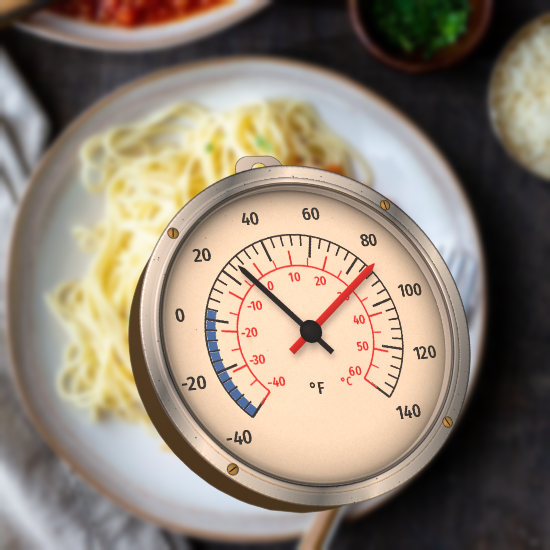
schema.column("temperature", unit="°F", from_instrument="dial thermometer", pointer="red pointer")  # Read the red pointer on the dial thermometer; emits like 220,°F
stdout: 86,°F
